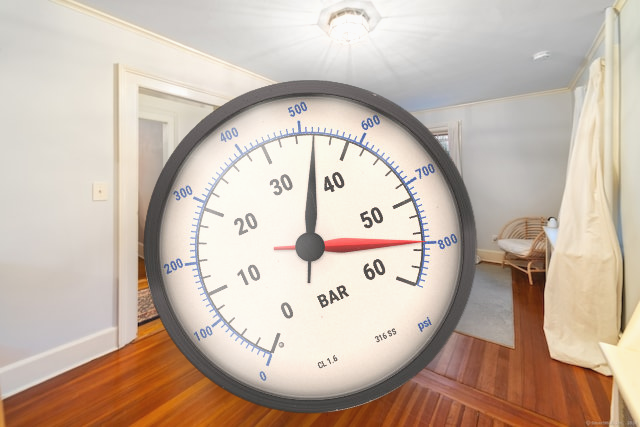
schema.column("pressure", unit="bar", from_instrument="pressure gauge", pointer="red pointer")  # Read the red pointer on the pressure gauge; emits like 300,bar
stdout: 55,bar
